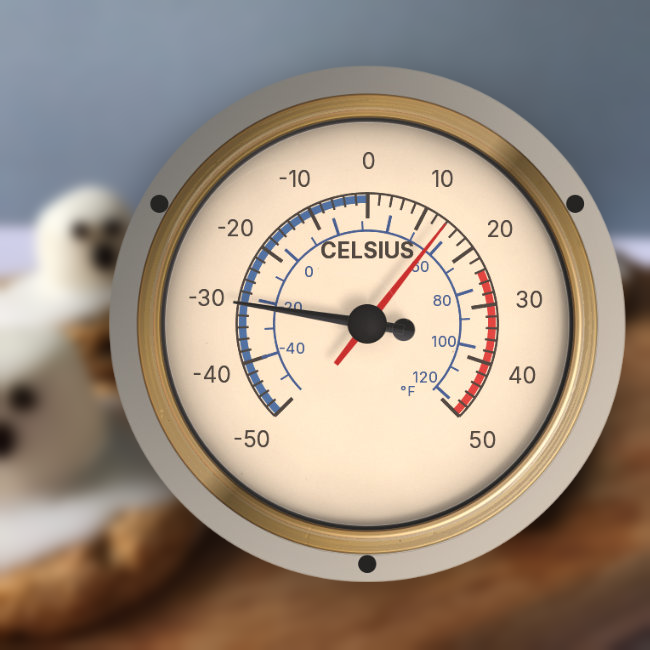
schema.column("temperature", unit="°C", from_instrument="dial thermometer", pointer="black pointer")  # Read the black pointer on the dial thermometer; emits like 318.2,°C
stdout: -30,°C
